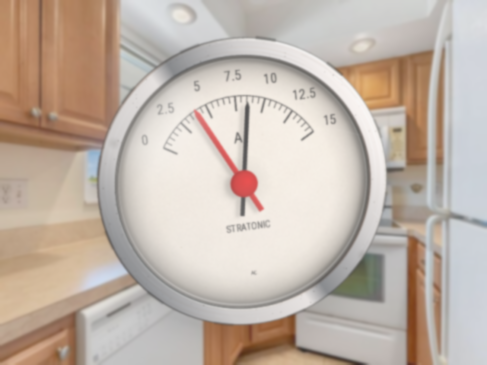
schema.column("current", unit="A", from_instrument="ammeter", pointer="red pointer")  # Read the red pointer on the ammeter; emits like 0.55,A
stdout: 4,A
